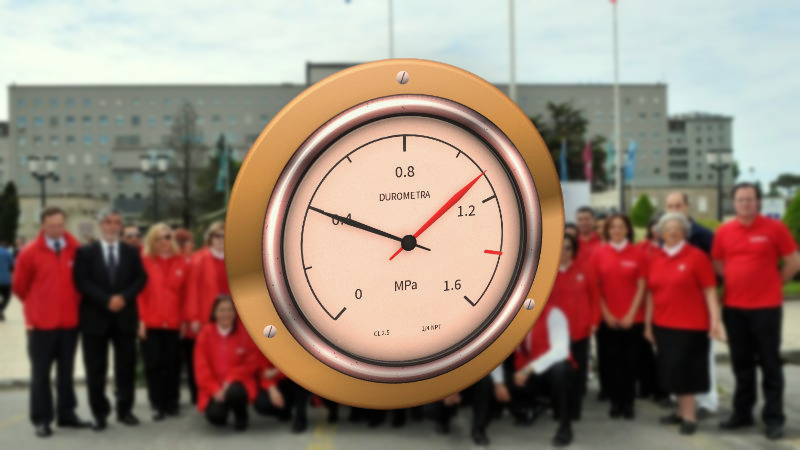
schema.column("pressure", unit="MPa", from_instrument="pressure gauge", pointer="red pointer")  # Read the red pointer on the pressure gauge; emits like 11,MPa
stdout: 1.1,MPa
